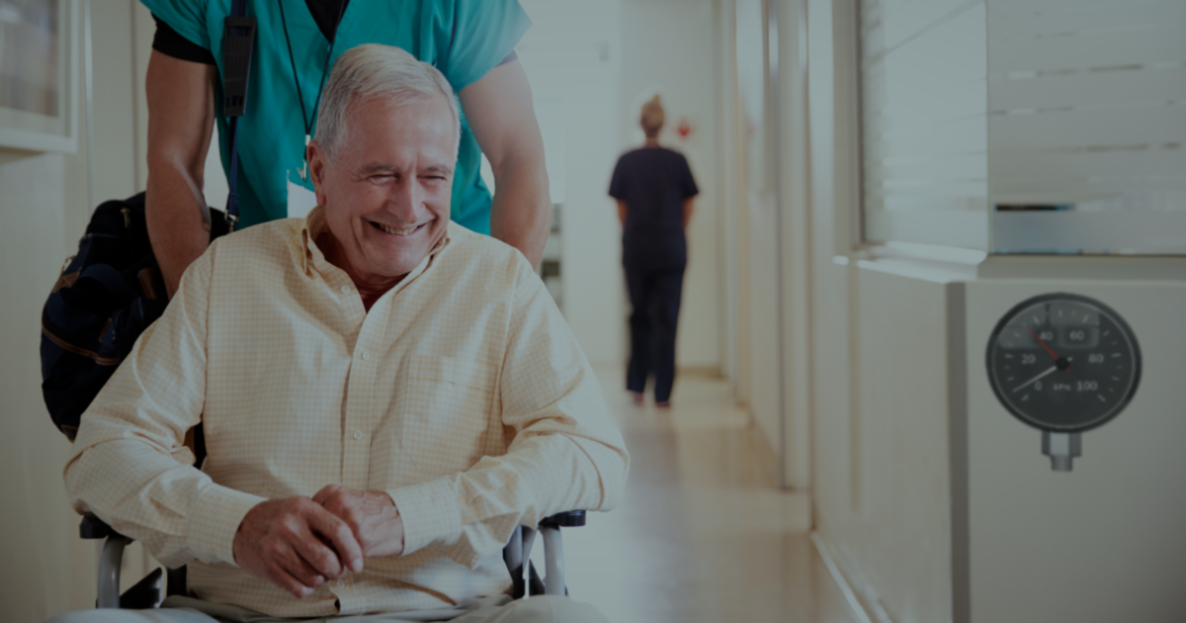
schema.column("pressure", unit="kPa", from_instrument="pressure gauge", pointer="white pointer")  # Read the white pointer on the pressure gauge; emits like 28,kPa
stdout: 5,kPa
